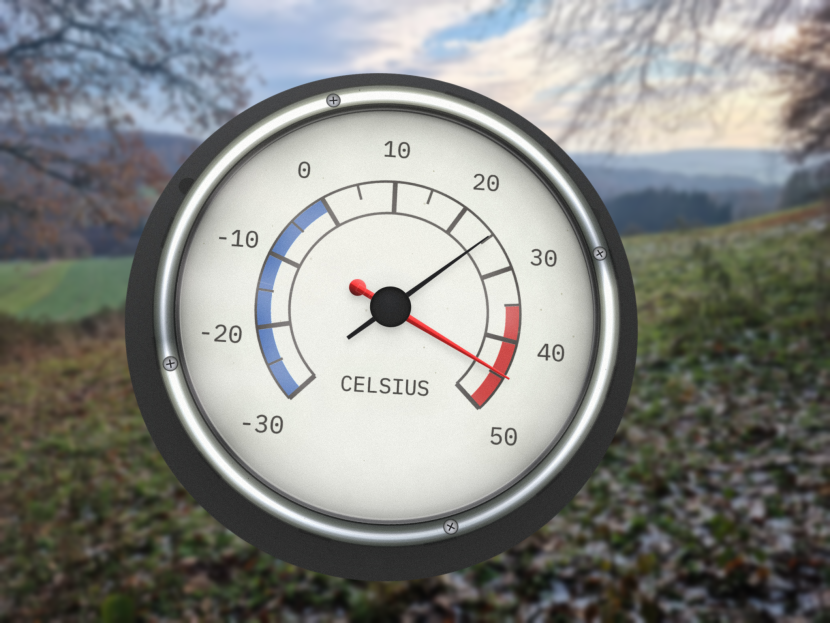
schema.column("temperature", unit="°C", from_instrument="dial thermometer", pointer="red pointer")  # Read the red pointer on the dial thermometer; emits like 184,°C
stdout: 45,°C
